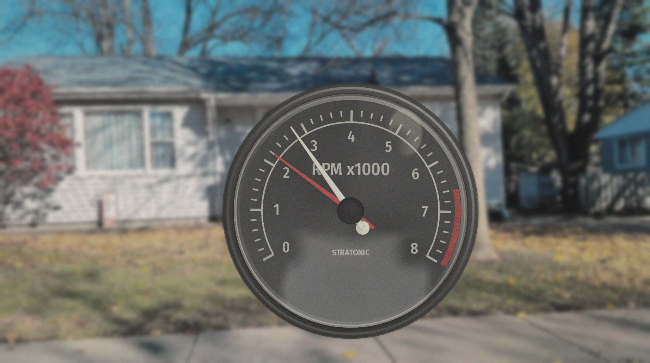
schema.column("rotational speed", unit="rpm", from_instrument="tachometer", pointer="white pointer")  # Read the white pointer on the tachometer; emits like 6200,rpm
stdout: 2800,rpm
